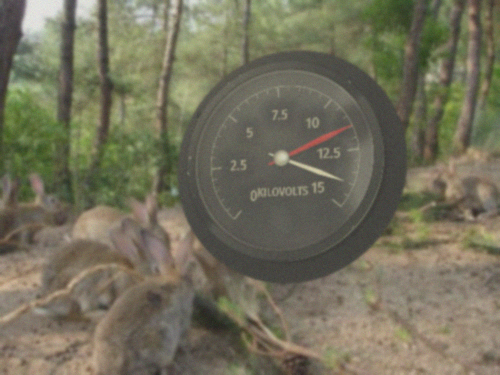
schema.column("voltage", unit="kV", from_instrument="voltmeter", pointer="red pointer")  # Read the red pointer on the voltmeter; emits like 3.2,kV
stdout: 11.5,kV
